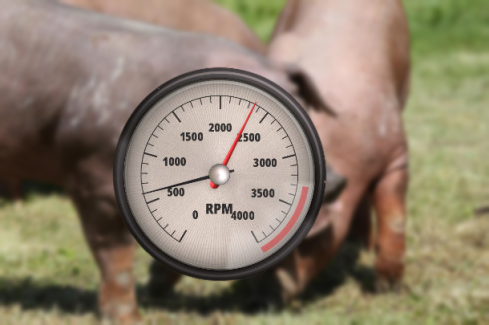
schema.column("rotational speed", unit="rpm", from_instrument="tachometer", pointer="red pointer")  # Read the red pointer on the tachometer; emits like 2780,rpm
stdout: 2350,rpm
